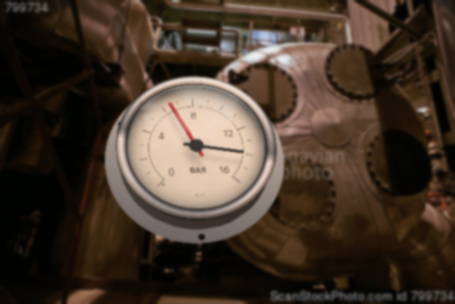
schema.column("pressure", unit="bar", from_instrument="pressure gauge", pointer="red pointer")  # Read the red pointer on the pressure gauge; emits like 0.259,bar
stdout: 6.5,bar
